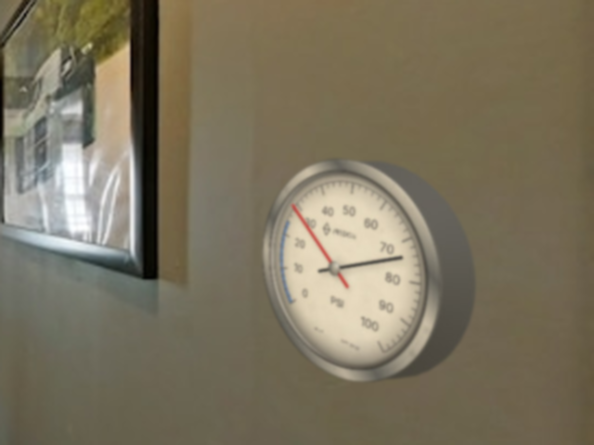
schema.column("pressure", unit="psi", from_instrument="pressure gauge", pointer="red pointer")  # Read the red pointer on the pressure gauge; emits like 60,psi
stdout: 30,psi
